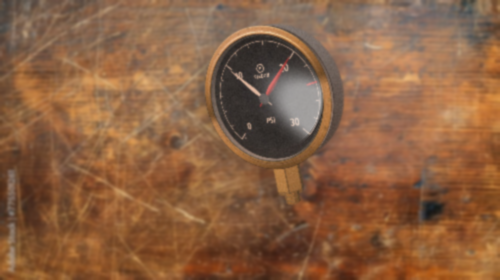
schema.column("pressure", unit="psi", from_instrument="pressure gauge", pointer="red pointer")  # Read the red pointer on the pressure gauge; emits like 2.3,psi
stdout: 20,psi
